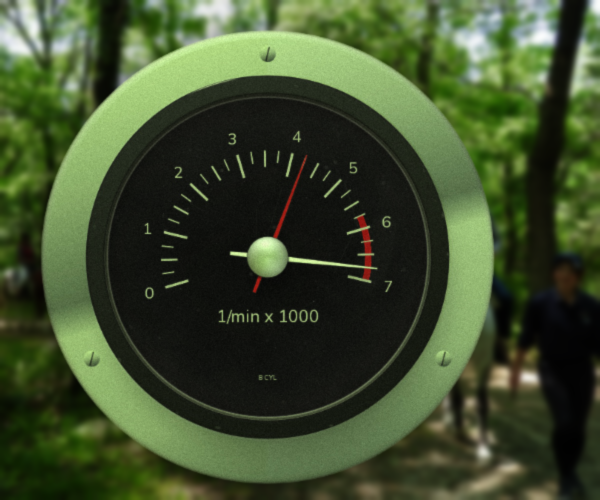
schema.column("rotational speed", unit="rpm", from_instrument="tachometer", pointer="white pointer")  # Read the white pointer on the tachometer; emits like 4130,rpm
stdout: 6750,rpm
